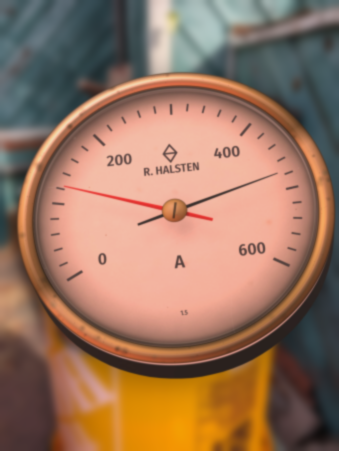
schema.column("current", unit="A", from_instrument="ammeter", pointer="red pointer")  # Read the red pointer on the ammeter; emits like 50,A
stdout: 120,A
